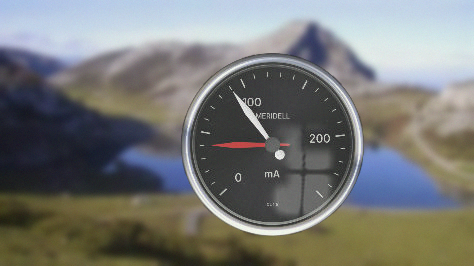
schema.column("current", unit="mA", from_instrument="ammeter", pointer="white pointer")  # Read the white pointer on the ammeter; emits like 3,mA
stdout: 90,mA
